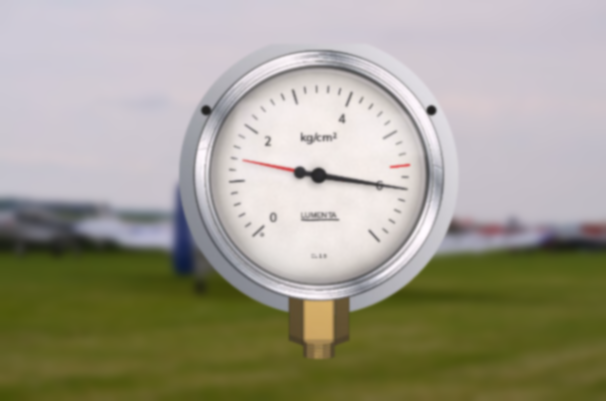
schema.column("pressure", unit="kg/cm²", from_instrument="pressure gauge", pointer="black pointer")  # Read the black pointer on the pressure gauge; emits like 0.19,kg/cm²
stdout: 6,kg/cm²
